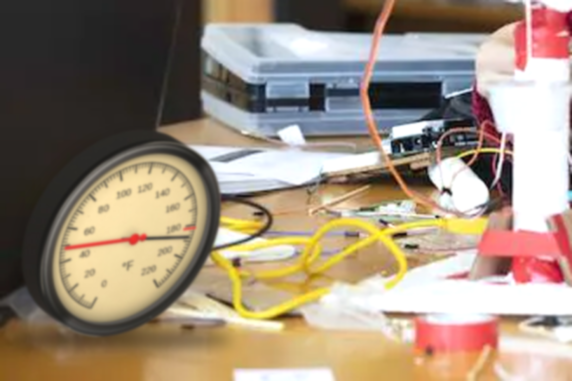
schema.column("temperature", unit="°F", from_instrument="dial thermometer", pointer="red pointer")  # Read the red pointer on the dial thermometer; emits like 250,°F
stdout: 50,°F
